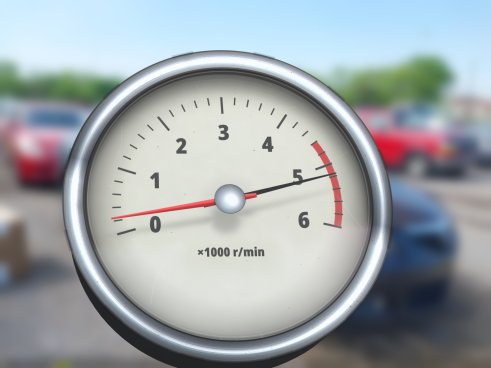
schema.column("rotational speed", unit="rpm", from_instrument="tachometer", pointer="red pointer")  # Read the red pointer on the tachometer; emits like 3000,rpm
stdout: 200,rpm
